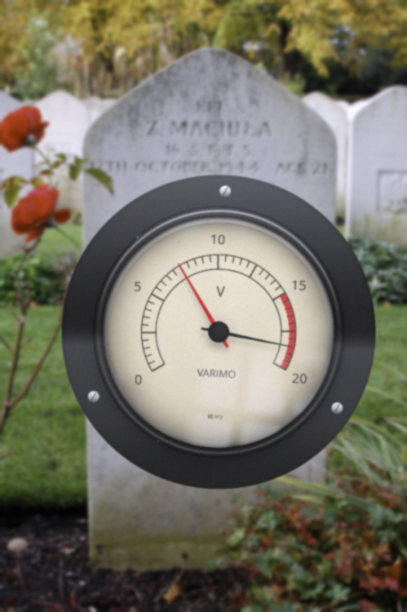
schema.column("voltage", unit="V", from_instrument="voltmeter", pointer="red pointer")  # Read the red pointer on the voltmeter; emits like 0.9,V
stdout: 7.5,V
